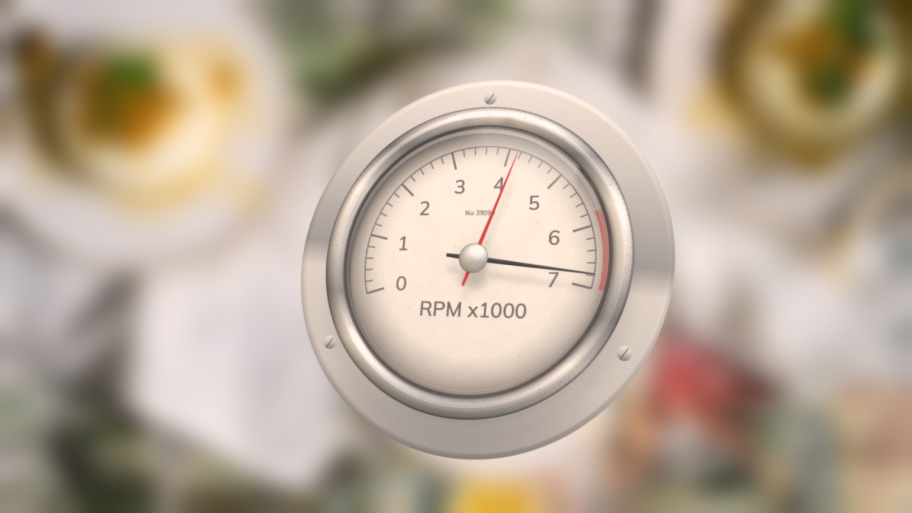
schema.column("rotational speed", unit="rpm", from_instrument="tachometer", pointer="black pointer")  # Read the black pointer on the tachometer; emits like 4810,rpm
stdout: 6800,rpm
